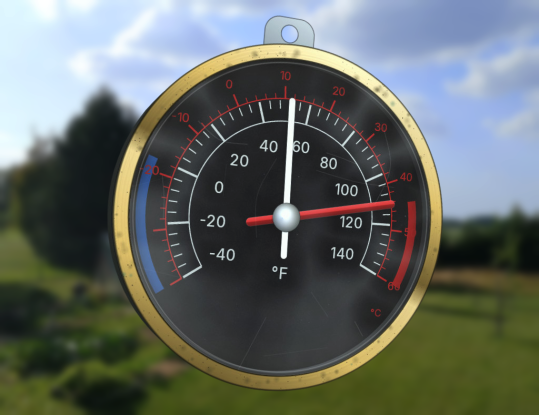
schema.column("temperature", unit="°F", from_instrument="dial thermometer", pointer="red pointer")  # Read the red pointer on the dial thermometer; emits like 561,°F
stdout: 112,°F
